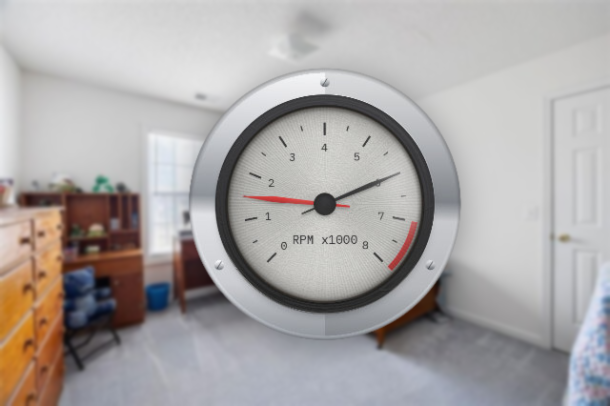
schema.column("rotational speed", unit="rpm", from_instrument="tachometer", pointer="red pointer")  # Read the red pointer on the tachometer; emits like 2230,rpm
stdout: 1500,rpm
